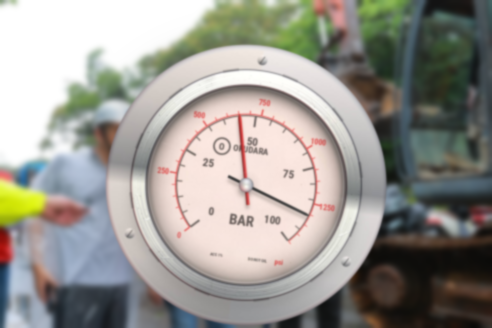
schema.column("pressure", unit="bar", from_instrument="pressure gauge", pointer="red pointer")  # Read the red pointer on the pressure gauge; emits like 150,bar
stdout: 45,bar
